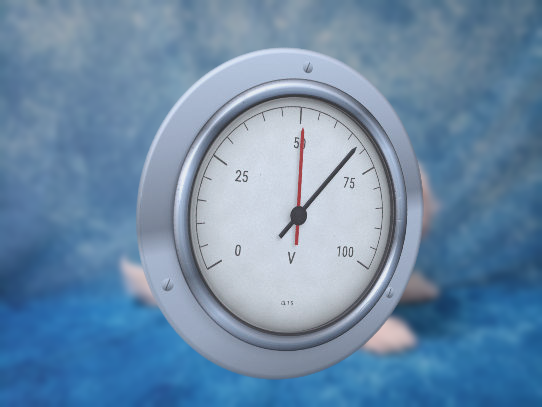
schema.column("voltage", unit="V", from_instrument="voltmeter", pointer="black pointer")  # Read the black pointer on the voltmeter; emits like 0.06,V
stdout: 67.5,V
